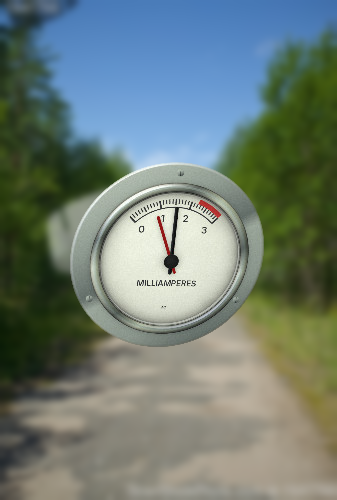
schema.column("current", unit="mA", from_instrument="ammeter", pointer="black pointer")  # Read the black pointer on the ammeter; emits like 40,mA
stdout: 1.5,mA
